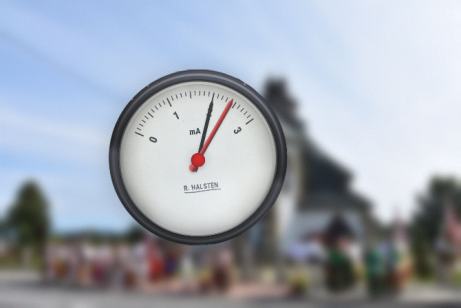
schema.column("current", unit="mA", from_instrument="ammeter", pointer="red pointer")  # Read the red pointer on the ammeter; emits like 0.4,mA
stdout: 2.4,mA
